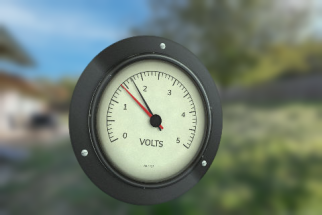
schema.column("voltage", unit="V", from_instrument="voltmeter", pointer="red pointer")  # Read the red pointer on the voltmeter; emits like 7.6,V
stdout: 1.4,V
